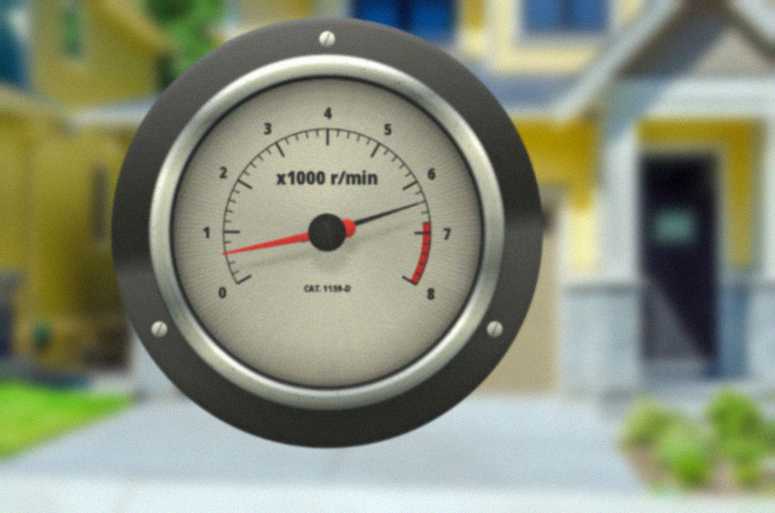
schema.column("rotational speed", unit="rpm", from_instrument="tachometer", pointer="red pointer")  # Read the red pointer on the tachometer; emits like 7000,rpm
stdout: 600,rpm
